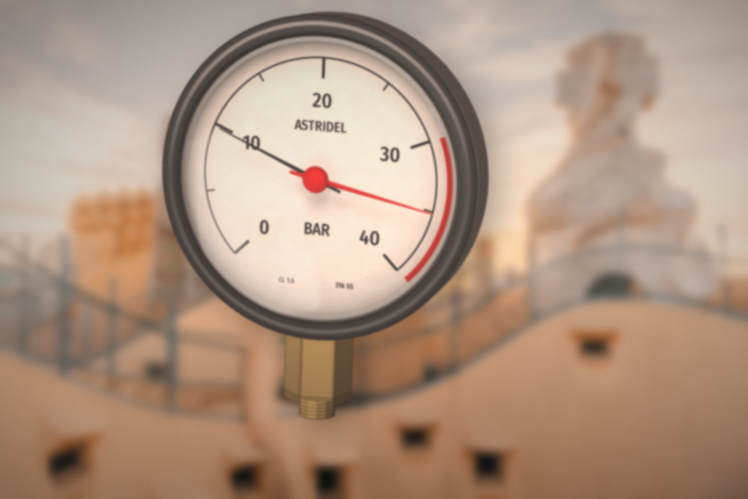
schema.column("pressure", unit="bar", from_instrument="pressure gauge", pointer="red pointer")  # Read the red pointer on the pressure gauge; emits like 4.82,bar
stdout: 35,bar
